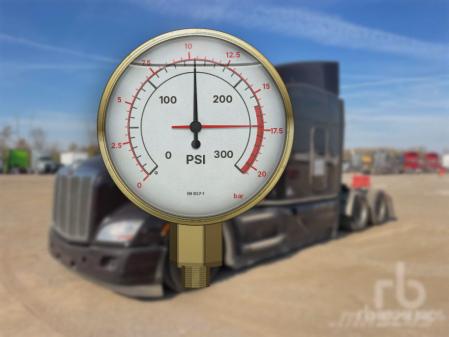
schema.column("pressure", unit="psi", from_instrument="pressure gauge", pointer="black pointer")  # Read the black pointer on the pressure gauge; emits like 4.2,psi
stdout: 150,psi
